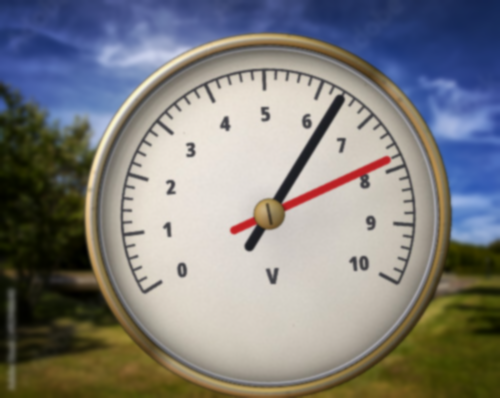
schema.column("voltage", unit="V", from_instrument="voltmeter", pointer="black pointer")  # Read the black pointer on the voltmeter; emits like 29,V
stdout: 6.4,V
